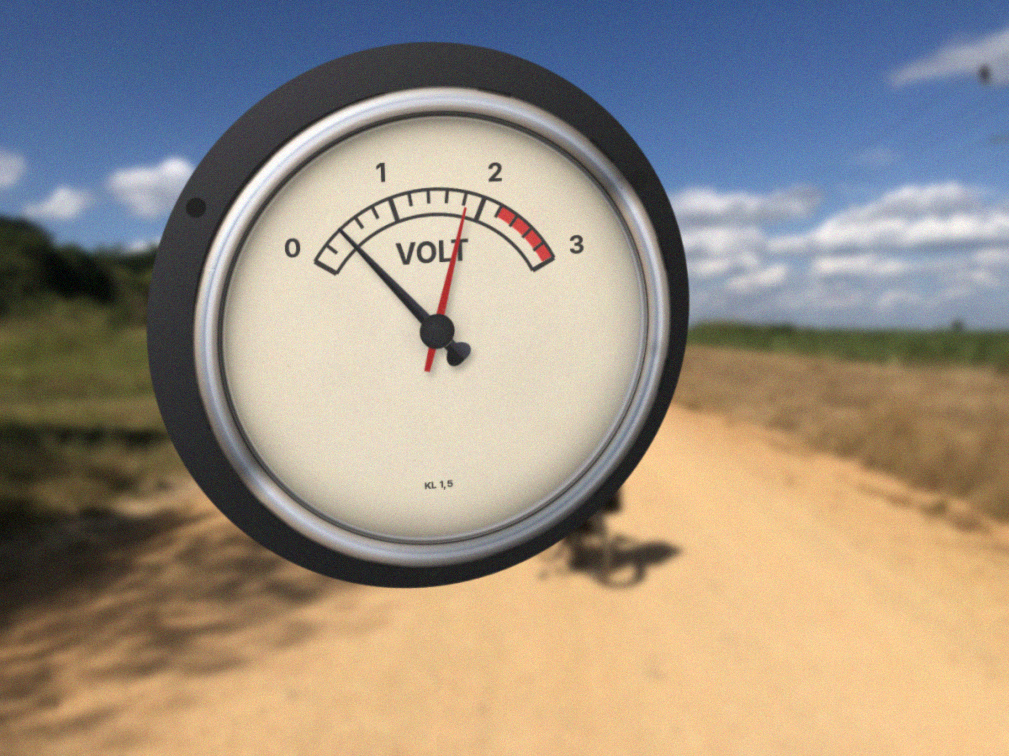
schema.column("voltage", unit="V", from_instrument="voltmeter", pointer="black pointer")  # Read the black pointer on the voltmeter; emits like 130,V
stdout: 0.4,V
